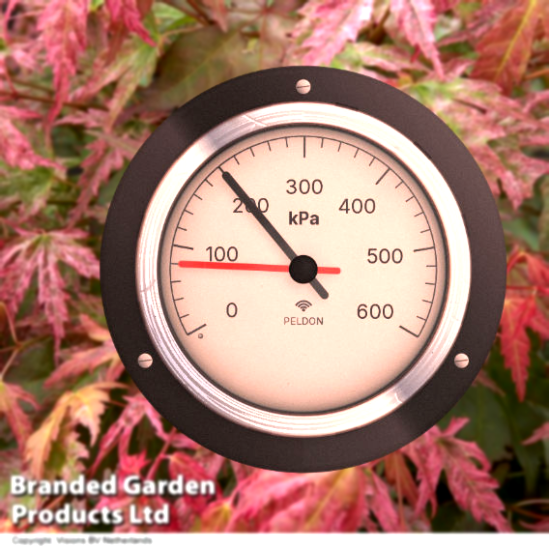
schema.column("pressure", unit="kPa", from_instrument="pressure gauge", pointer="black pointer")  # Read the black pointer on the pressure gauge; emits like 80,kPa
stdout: 200,kPa
